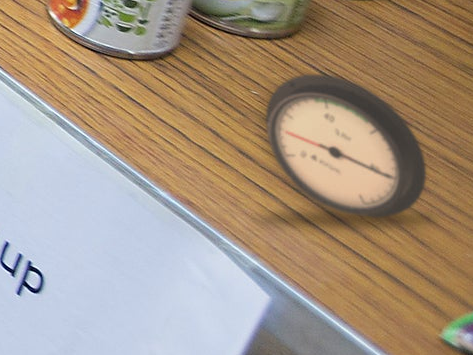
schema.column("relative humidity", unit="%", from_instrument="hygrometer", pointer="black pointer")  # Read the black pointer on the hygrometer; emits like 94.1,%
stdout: 80,%
